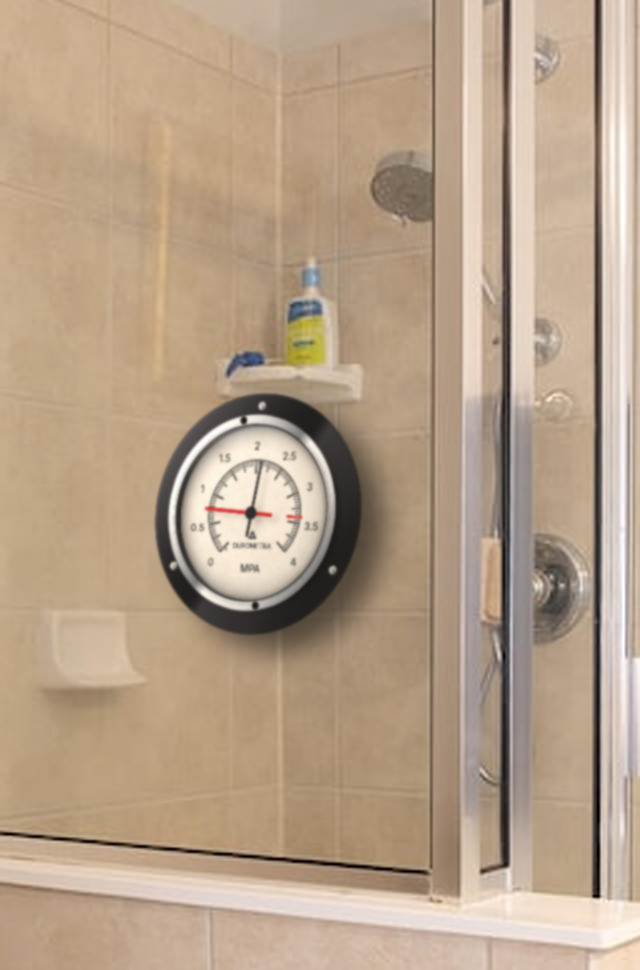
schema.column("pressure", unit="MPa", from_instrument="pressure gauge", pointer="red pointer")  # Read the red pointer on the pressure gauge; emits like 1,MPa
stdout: 0.75,MPa
